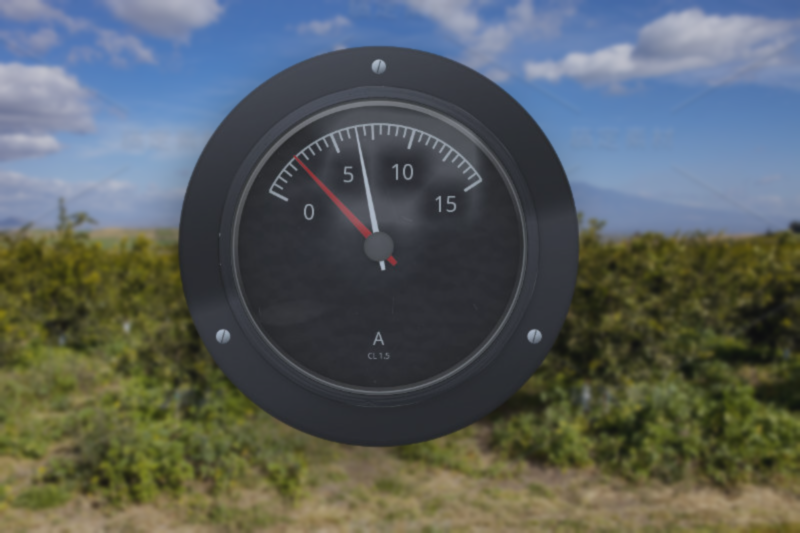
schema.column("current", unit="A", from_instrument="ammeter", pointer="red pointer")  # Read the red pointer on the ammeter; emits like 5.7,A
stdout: 2.5,A
